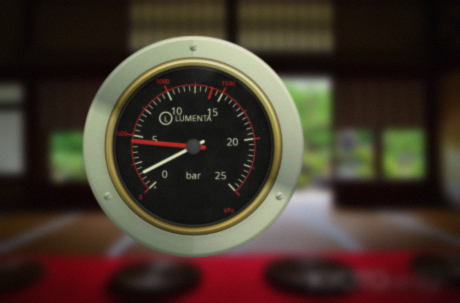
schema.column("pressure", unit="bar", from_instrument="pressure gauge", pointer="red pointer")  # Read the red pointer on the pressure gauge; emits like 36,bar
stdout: 4.5,bar
